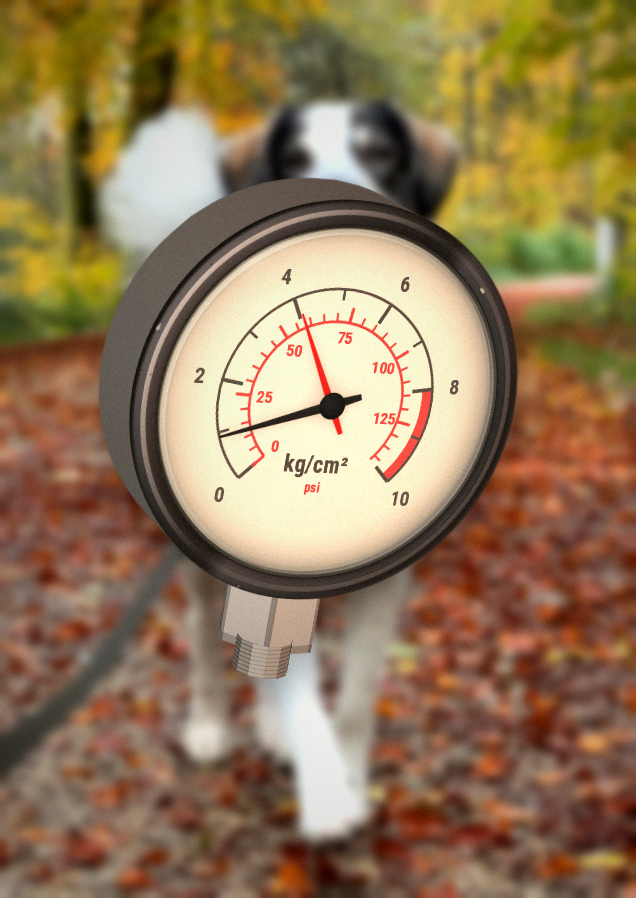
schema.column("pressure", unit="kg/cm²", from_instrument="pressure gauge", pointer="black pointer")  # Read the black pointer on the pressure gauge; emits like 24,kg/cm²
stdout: 1,kg/cm²
